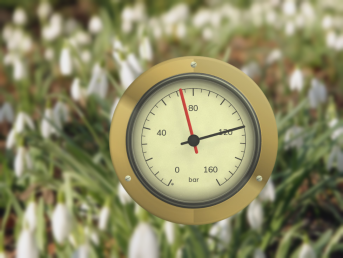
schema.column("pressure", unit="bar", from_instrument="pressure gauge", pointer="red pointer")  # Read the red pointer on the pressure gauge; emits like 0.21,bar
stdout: 72.5,bar
